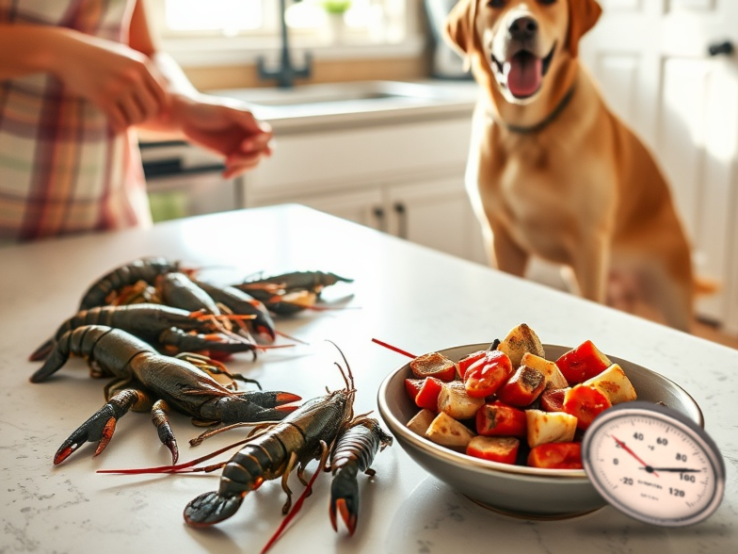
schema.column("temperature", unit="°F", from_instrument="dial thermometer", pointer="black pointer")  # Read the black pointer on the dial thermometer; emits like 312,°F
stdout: 90,°F
